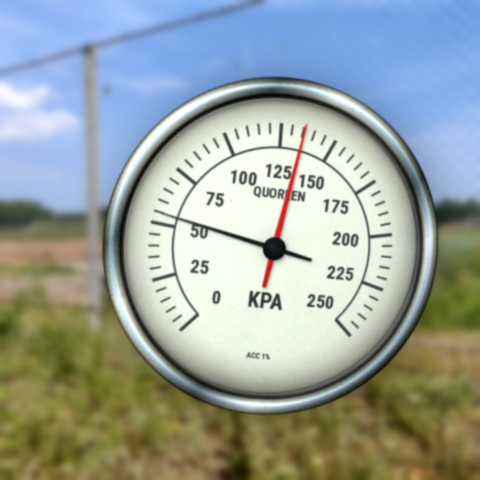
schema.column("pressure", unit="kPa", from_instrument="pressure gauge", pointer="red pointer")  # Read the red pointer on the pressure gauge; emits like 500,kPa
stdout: 135,kPa
